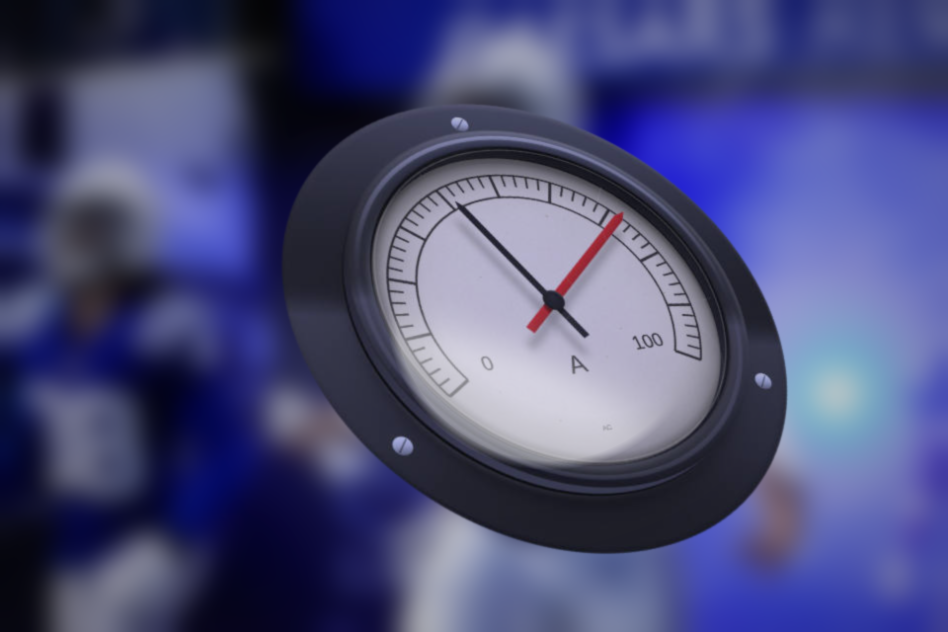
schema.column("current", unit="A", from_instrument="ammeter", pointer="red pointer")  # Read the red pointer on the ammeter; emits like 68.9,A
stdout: 72,A
